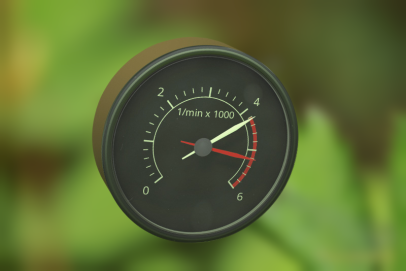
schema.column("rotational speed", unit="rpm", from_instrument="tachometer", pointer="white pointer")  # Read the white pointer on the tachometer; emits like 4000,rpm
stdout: 4200,rpm
